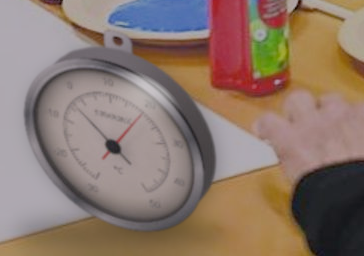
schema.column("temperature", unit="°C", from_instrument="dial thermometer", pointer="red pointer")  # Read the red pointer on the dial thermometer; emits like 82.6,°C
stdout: 20,°C
